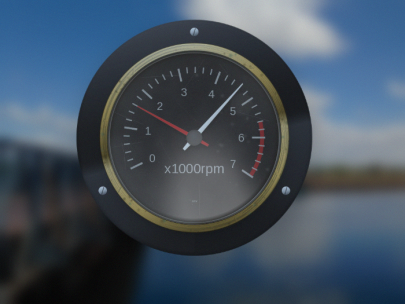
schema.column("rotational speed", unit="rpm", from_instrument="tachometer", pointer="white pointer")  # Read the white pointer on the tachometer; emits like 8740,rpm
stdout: 4600,rpm
